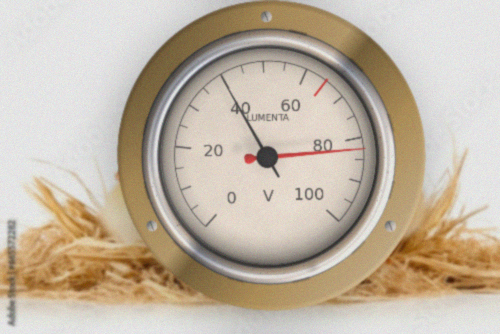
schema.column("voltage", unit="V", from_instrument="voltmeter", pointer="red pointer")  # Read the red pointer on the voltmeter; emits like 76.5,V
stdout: 82.5,V
